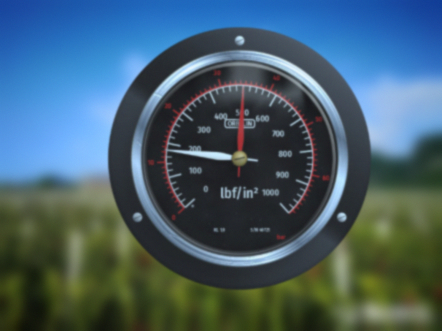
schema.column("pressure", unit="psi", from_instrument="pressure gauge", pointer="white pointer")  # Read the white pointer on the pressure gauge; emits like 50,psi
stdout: 180,psi
